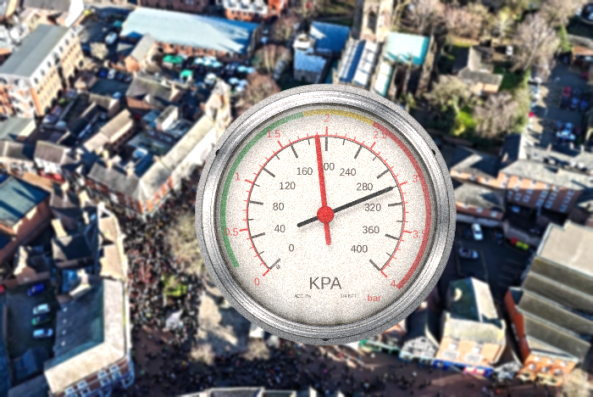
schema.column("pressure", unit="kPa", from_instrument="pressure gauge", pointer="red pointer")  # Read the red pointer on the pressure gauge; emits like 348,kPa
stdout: 190,kPa
